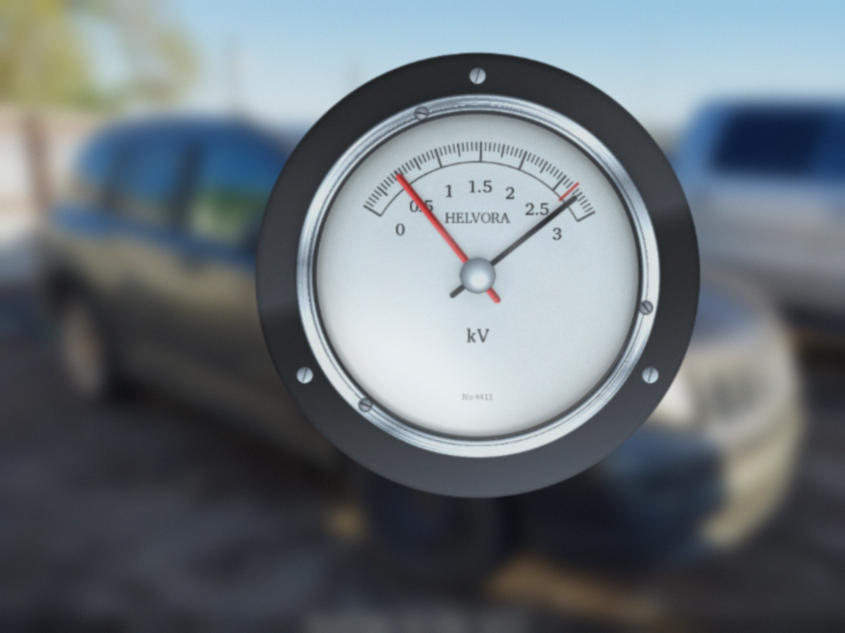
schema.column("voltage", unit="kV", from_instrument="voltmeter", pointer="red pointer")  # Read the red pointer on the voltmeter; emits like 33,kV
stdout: 0.5,kV
